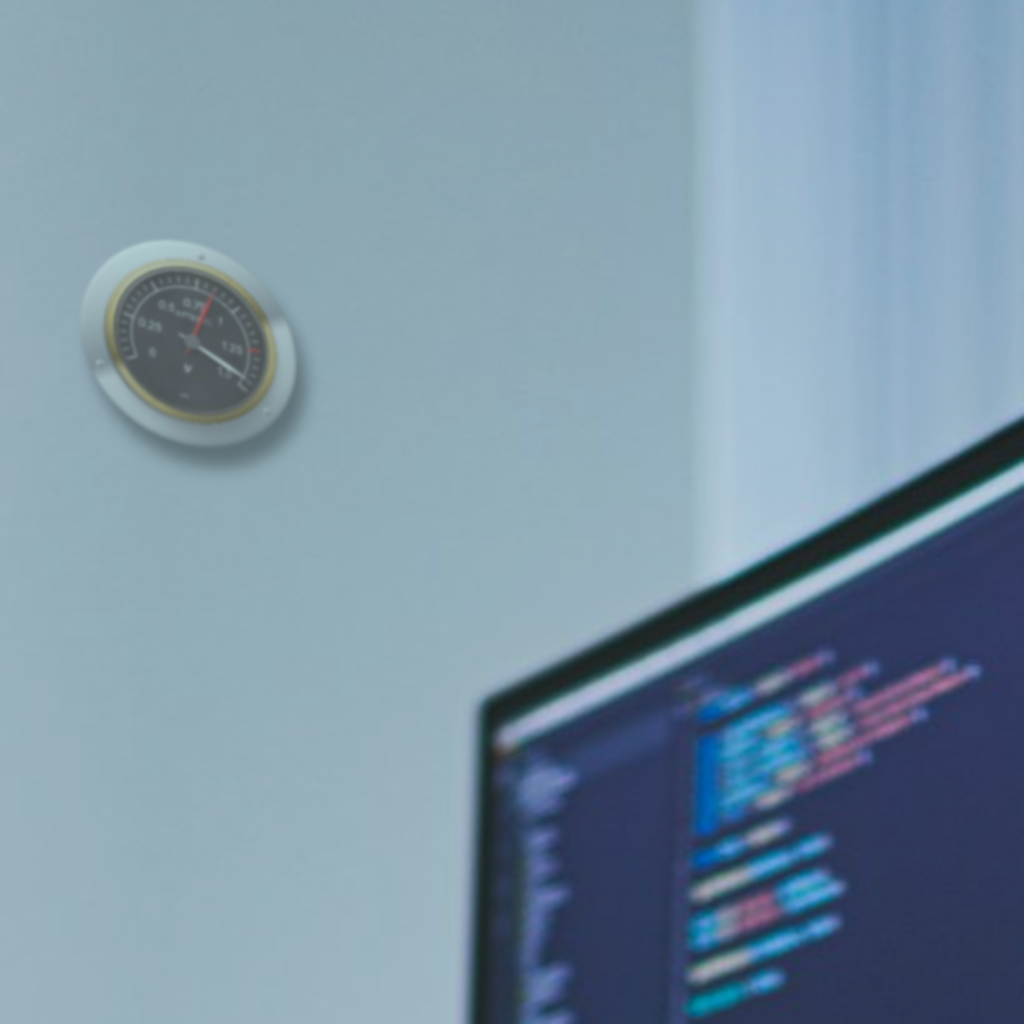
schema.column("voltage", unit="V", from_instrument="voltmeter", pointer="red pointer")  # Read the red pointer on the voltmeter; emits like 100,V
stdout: 0.85,V
